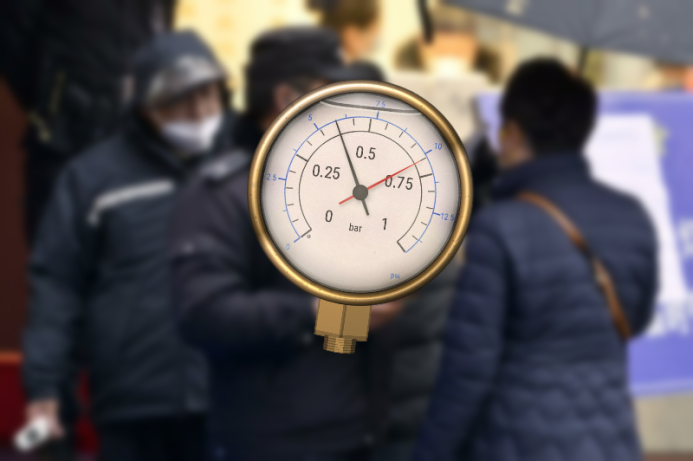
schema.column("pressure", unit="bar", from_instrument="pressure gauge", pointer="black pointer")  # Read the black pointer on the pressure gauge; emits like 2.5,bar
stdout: 0.4,bar
